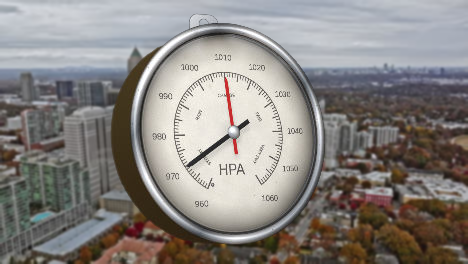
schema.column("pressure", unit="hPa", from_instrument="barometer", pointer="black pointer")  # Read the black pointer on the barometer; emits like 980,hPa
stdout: 970,hPa
